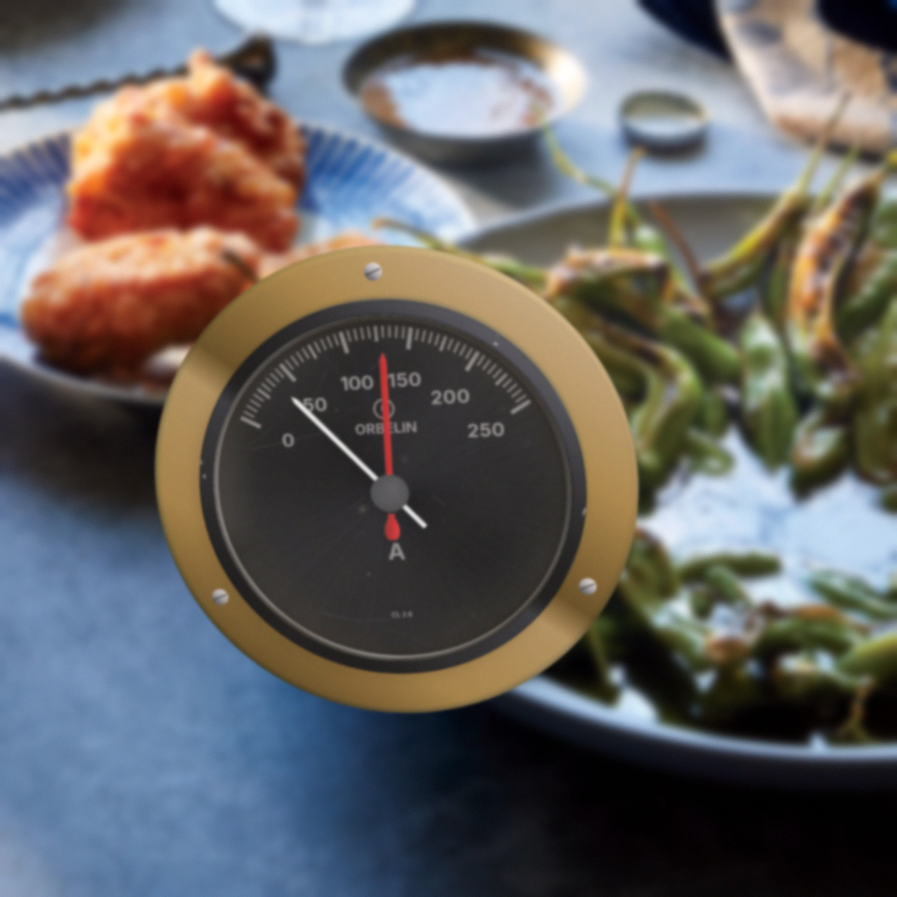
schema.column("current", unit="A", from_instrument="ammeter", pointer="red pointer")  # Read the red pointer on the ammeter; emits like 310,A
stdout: 130,A
